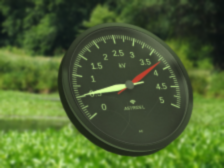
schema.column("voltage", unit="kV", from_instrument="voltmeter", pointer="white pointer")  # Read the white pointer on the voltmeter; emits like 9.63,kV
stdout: 0.5,kV
